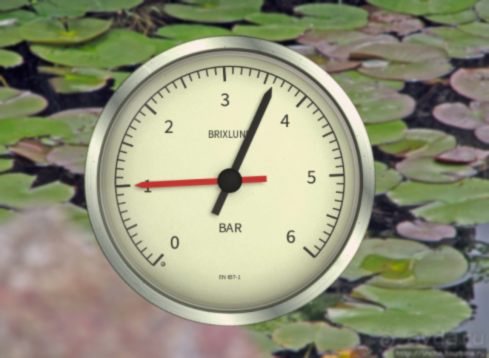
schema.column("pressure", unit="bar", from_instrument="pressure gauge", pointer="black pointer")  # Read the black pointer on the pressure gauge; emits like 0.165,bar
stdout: 3.6,bar
